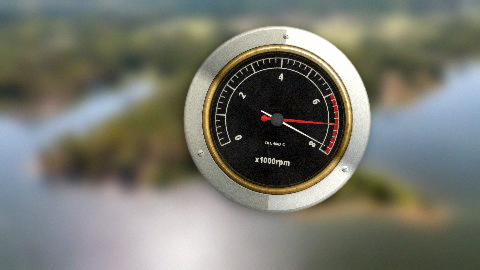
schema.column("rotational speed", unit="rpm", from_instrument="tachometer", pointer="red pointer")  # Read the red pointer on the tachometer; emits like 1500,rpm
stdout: 7000,rpm
